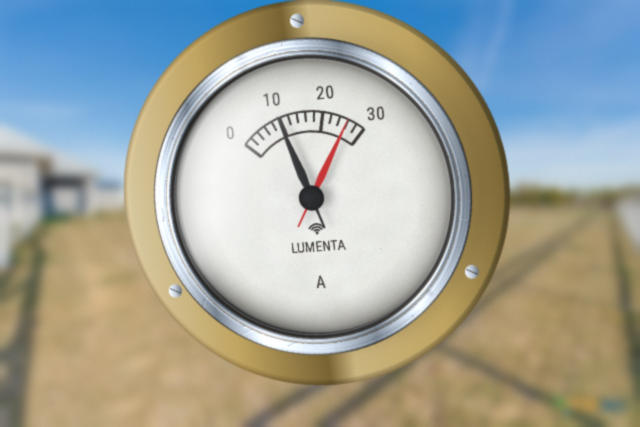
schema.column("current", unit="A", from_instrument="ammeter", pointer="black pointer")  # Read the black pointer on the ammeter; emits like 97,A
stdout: 10,A
